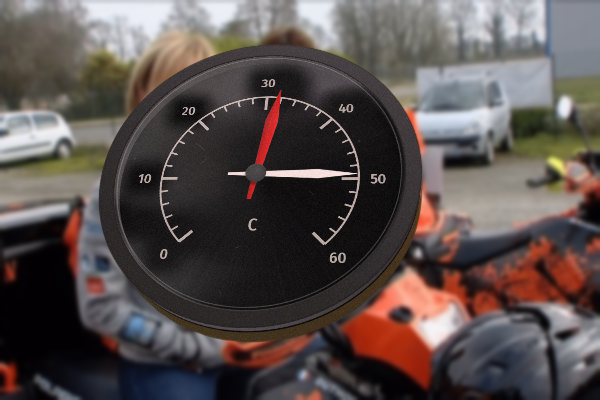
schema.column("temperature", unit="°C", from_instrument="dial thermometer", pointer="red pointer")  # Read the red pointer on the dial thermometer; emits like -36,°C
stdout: 32,°C
